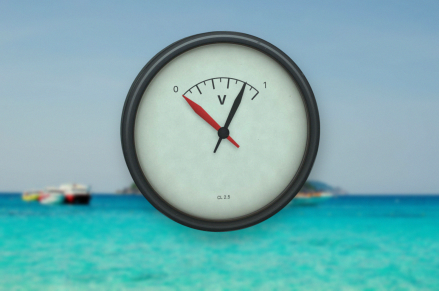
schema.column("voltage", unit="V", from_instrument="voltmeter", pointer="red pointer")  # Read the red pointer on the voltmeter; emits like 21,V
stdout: 0,V
